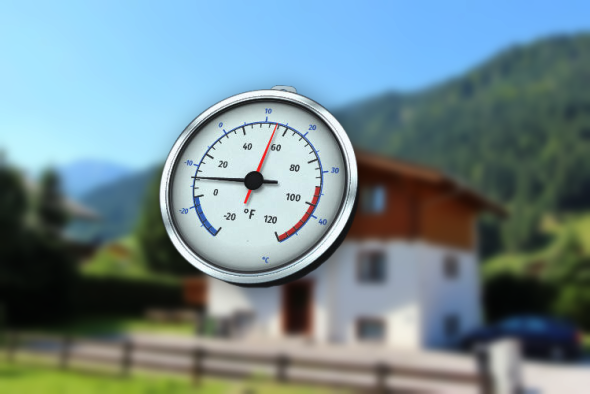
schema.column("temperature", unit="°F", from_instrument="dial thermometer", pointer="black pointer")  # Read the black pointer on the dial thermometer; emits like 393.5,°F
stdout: 8,°F
